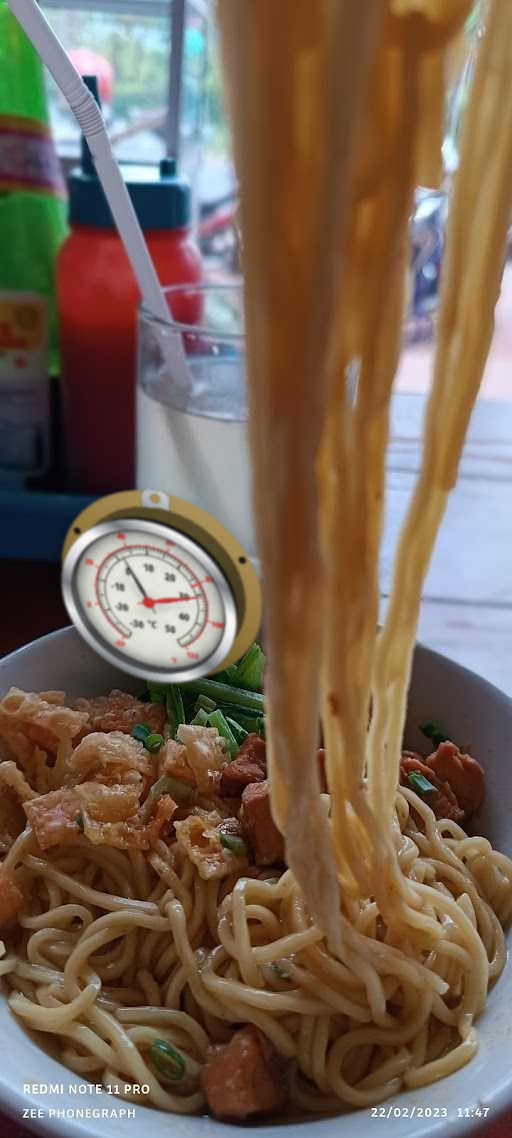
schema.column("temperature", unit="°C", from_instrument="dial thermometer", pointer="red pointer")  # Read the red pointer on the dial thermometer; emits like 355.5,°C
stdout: 30,°C
